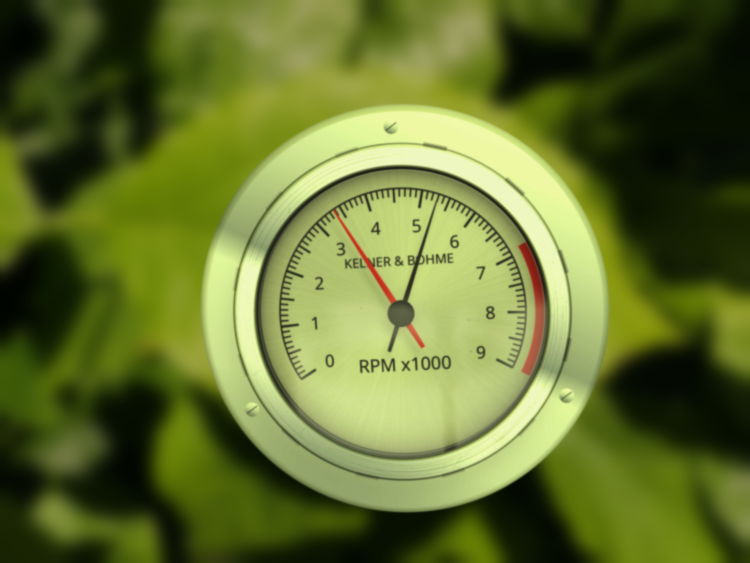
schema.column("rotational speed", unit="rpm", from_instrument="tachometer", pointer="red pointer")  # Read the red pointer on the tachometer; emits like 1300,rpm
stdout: 3400,rpm
